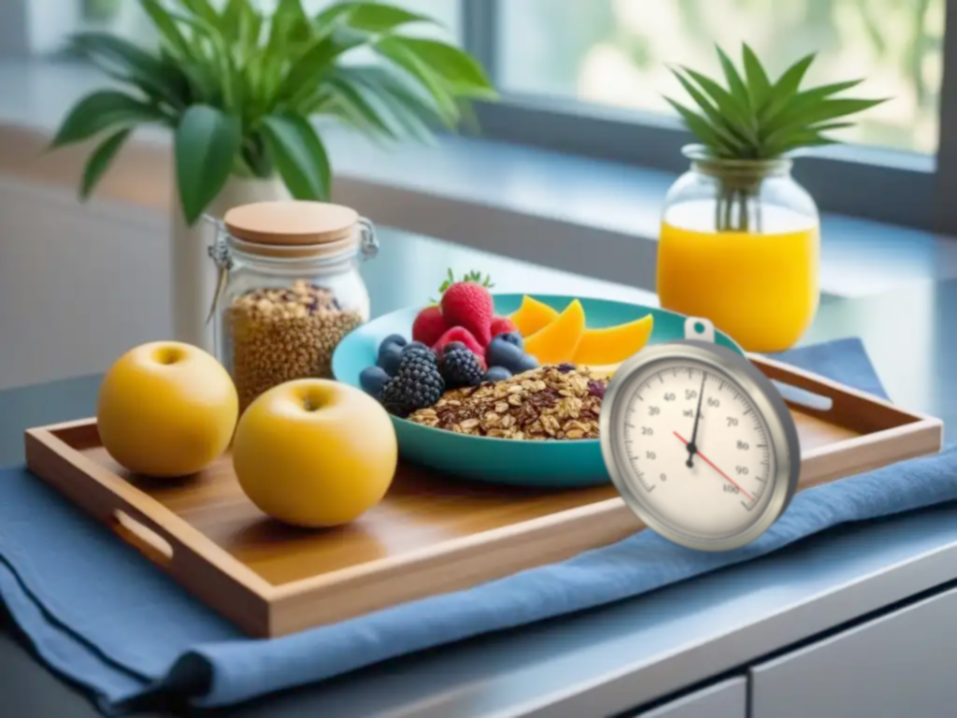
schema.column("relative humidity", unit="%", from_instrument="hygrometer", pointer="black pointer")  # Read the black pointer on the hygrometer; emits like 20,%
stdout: 55,%
